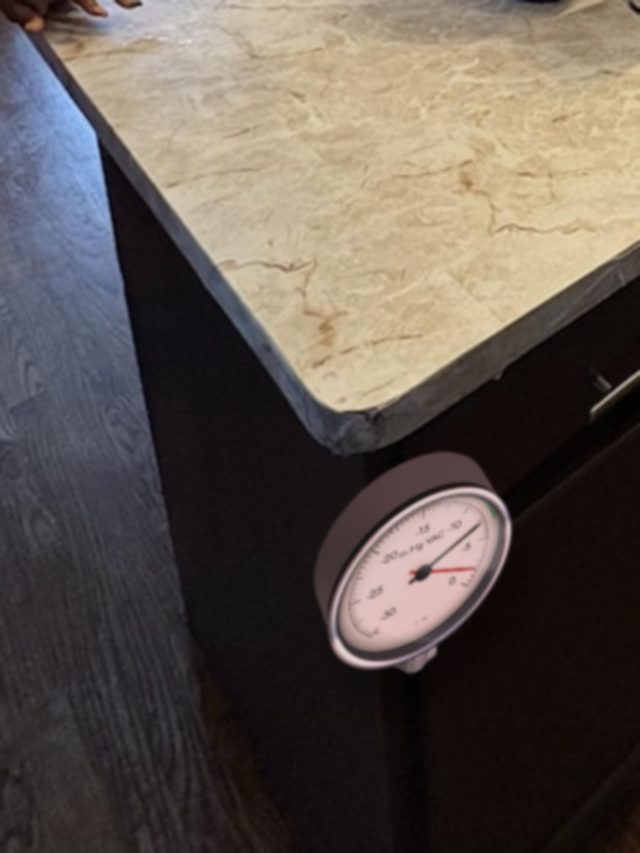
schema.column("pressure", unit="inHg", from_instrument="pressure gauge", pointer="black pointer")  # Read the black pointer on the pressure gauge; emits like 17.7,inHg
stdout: -7.5,inHg
